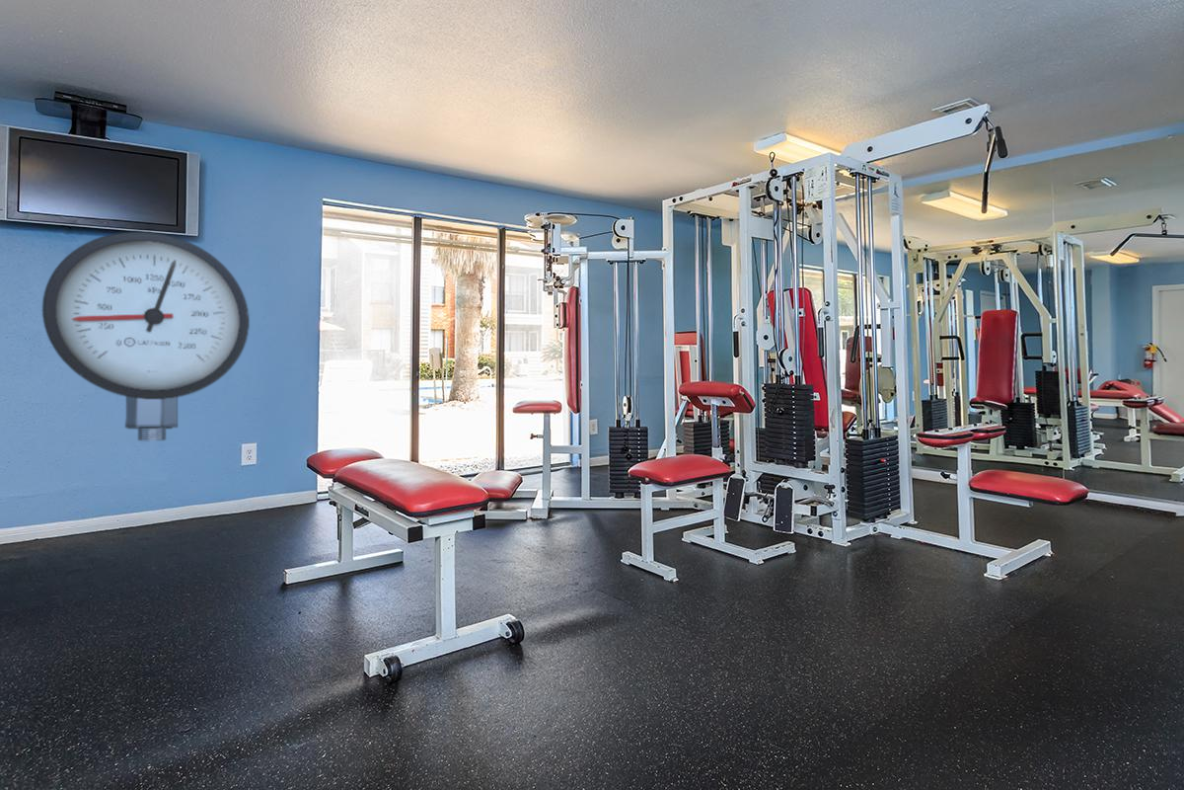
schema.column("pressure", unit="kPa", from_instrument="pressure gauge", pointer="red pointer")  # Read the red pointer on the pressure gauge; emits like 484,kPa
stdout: 350,kPa
